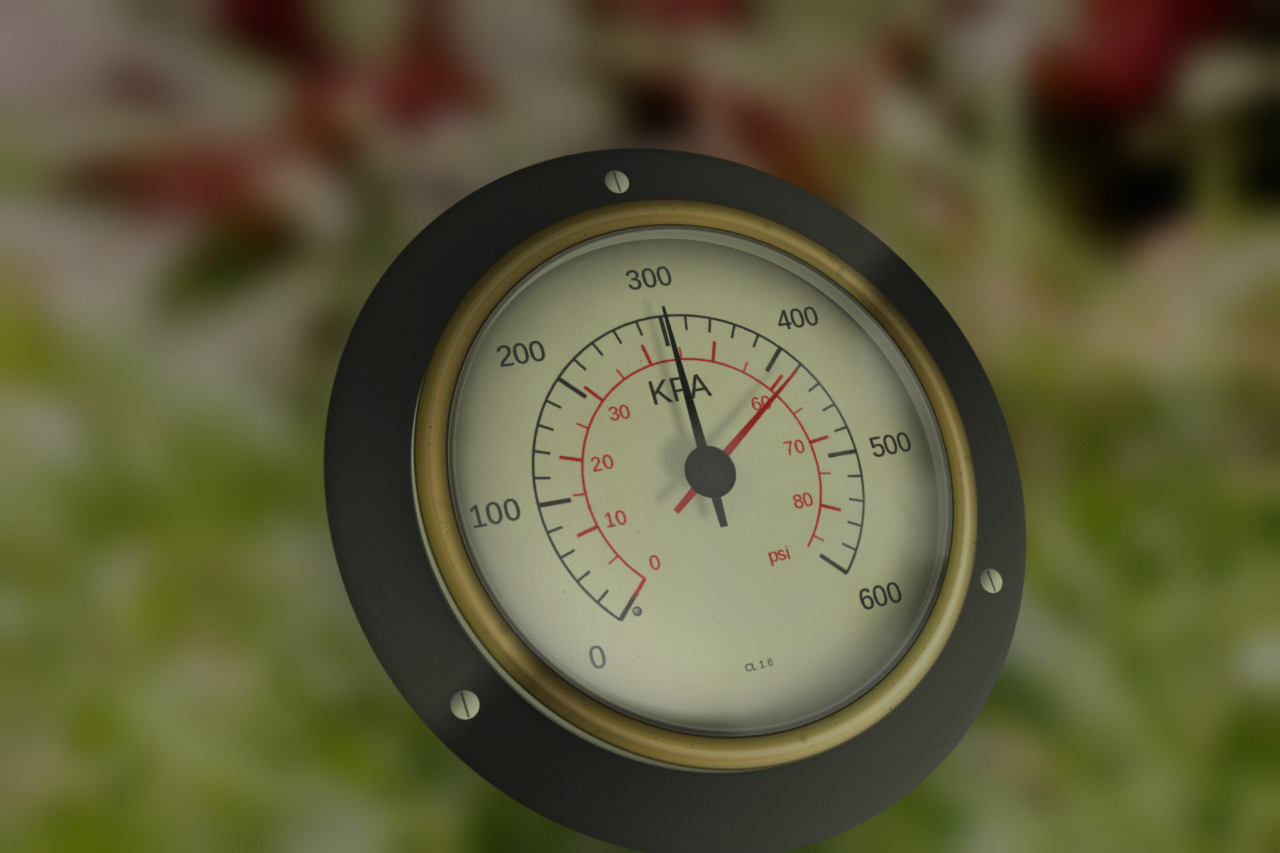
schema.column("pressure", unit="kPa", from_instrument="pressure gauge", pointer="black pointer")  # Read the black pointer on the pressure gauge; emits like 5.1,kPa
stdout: 300,kPa
